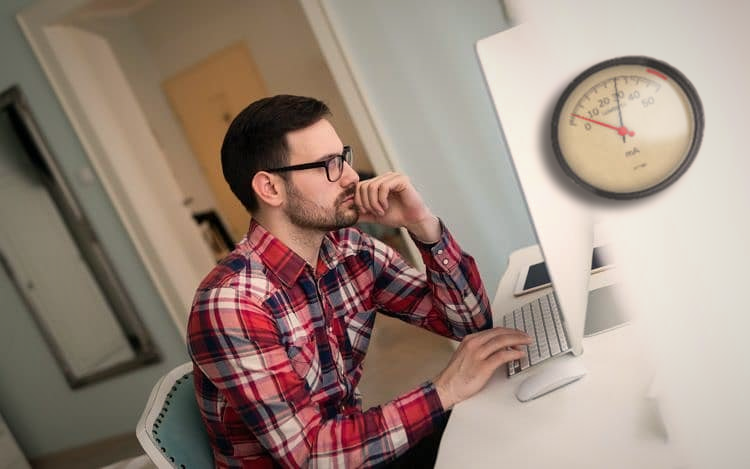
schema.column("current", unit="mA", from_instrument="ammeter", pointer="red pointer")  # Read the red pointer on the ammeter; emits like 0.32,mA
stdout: 5,mA
